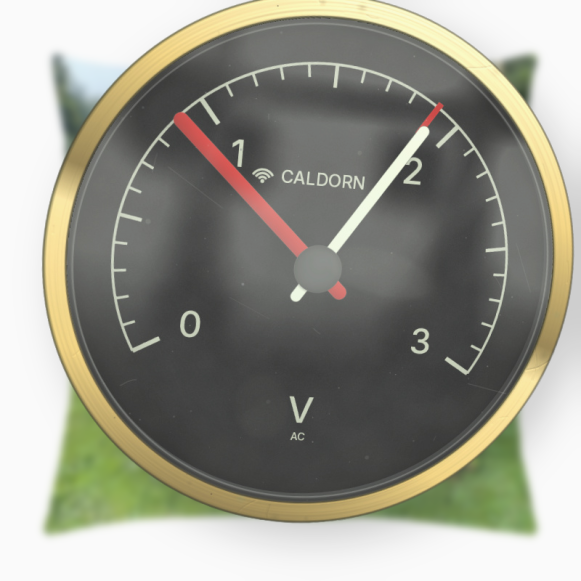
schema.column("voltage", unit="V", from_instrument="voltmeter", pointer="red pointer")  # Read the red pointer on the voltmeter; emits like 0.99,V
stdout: 0.9,V
